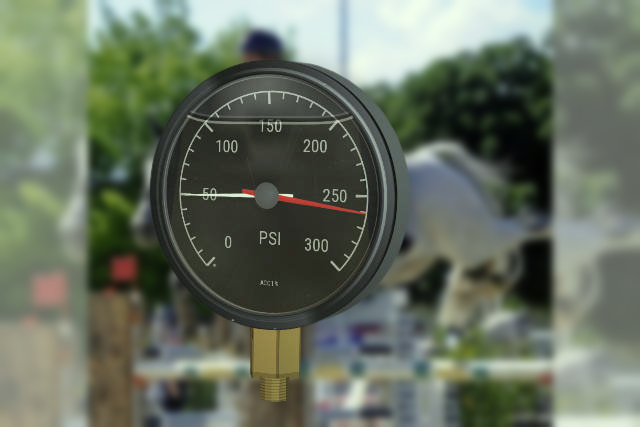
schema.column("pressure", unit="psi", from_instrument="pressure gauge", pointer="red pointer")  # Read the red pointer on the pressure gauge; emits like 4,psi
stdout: 260,psi
